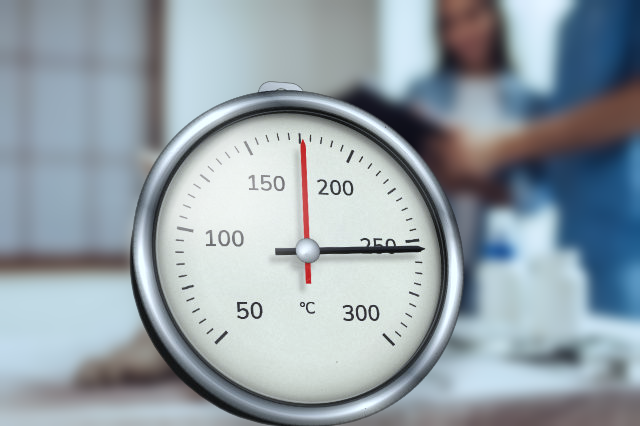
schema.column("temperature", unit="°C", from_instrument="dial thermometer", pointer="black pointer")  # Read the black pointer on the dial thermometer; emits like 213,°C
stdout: 255,°C
